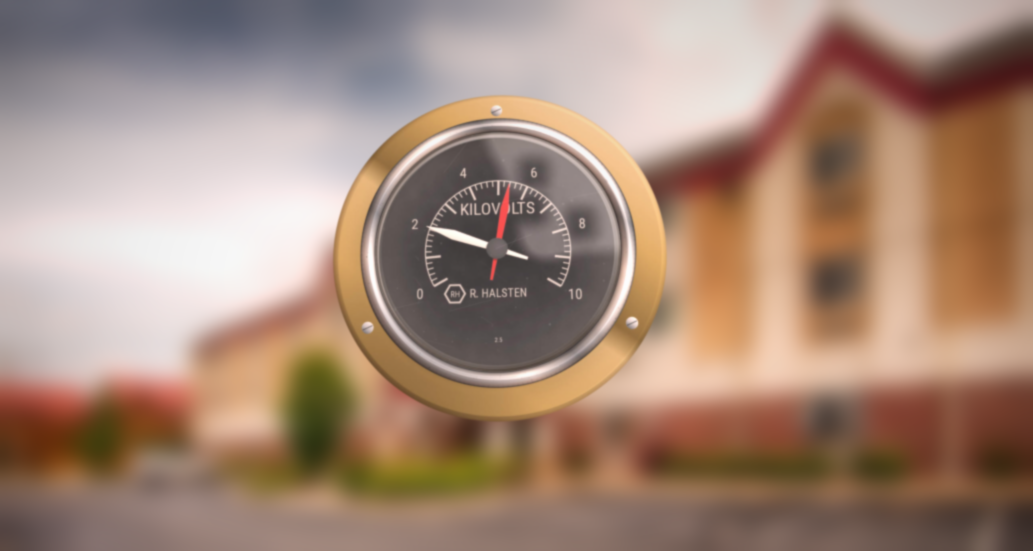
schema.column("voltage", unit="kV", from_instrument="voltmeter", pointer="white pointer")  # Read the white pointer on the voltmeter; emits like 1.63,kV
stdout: 2,kV
